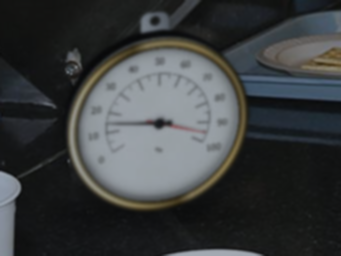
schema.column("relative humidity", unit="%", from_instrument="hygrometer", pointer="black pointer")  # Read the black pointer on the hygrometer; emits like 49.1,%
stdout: 15,%
